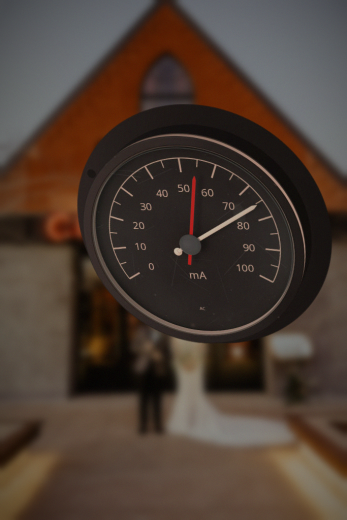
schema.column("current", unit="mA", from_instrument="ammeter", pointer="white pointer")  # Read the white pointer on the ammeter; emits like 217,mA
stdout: 75,mA
